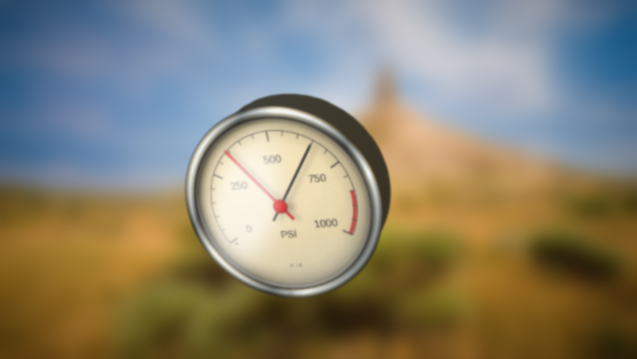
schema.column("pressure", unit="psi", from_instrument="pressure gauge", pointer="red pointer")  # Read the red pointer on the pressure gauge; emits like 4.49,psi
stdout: 350,psi
